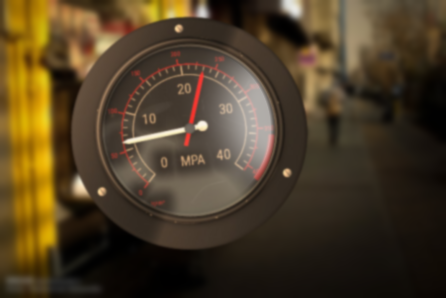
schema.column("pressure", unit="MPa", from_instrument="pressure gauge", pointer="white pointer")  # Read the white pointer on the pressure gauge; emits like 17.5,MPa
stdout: 6,MPa
